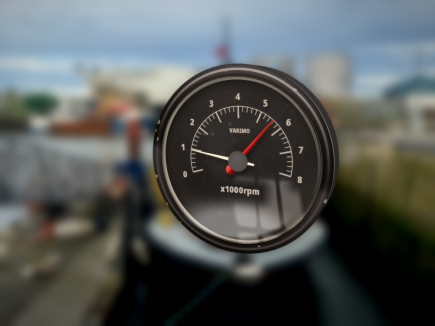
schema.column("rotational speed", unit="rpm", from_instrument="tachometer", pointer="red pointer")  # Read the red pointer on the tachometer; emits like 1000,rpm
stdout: 5600,rpm
